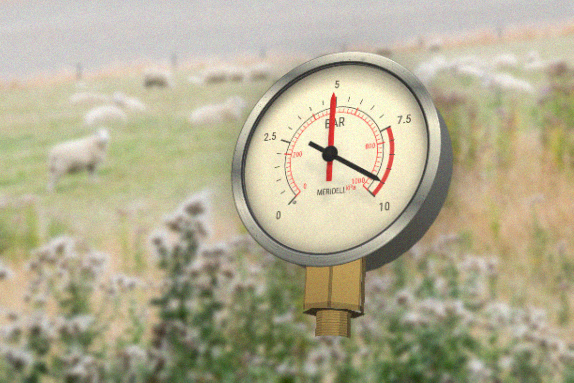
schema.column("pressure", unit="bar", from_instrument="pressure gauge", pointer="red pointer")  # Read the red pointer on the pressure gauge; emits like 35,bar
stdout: 5,bar
